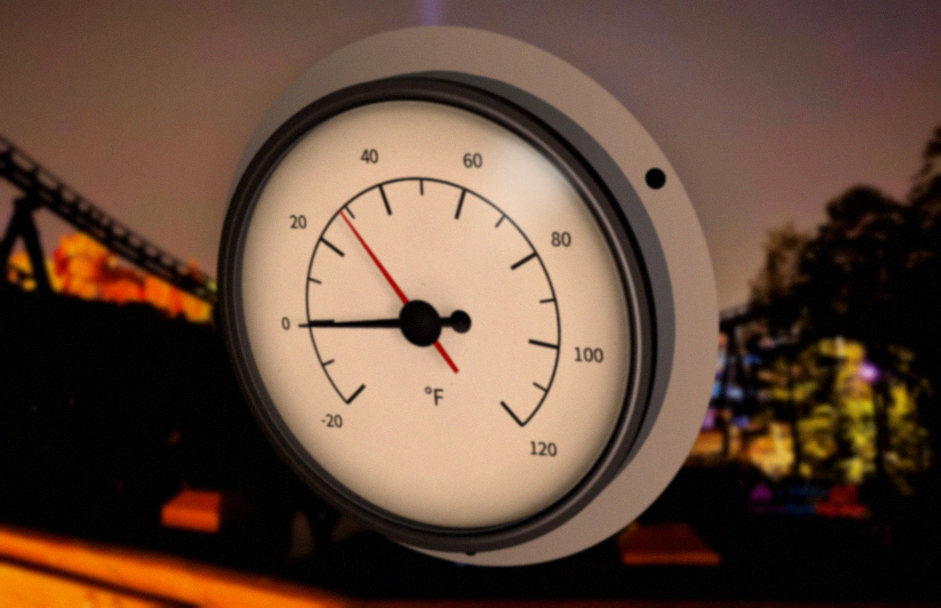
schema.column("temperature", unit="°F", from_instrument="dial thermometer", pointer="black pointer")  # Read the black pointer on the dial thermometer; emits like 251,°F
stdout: 0,°F
